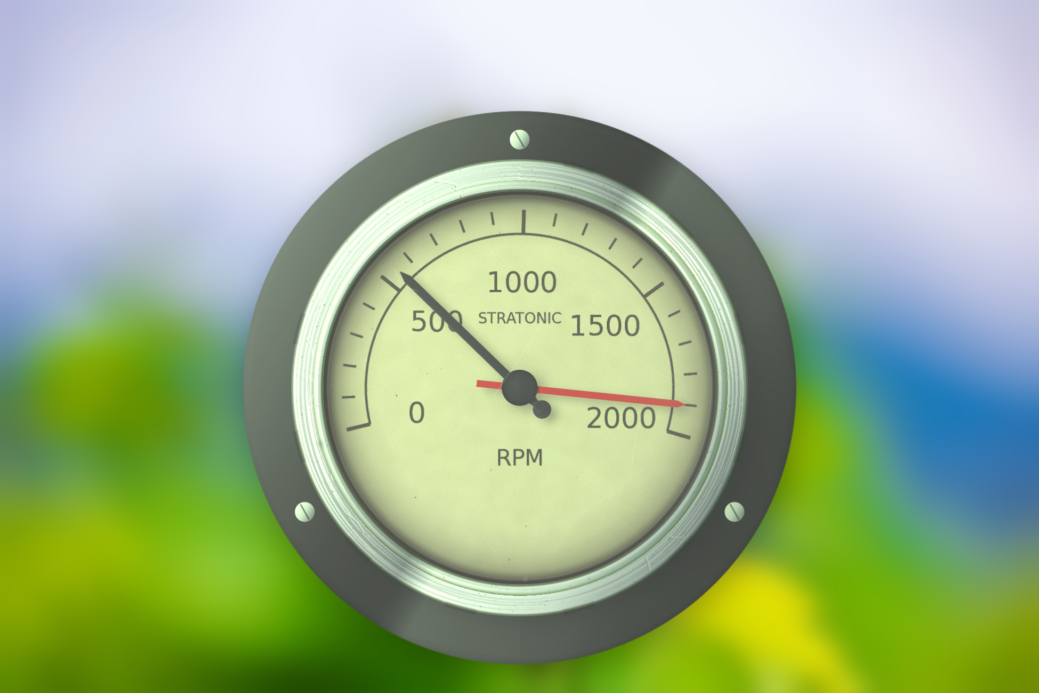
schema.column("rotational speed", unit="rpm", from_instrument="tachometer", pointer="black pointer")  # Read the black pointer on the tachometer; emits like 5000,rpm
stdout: 550,rpm
